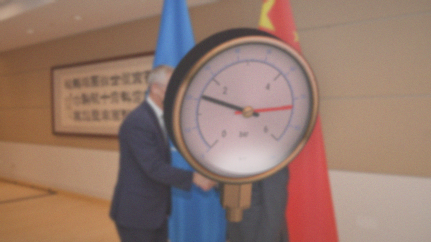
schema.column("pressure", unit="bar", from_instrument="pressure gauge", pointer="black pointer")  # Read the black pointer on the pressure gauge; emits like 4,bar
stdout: 1.5,bar
